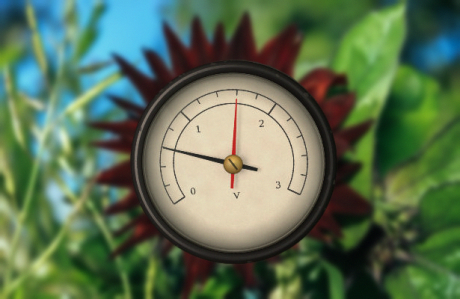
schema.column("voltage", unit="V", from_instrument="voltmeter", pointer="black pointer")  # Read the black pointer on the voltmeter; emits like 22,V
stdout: 0.6,V
